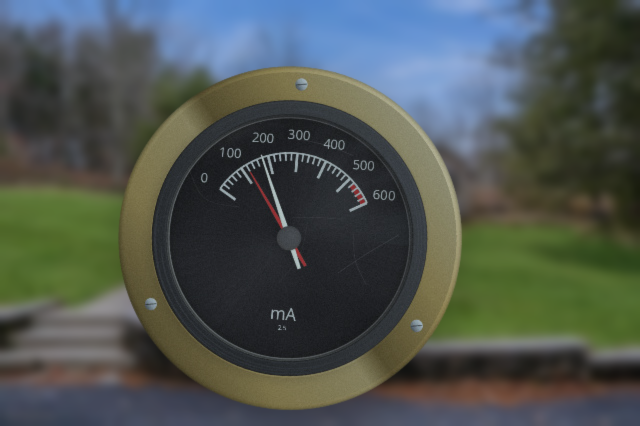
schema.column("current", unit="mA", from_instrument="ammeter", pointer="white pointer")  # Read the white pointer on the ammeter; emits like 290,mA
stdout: 180,mA
